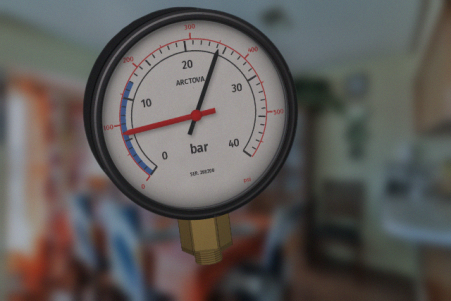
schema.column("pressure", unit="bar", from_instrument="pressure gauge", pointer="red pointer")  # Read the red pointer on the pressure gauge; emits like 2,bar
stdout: 6,bar
